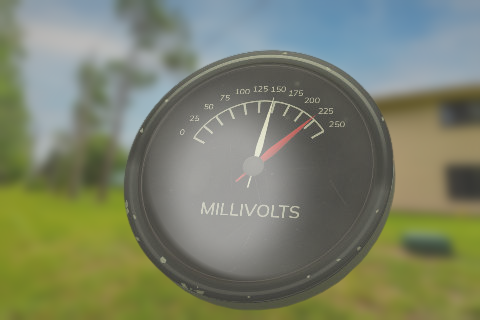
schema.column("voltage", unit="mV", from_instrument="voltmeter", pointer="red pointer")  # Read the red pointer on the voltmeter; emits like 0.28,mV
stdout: 225,mV
